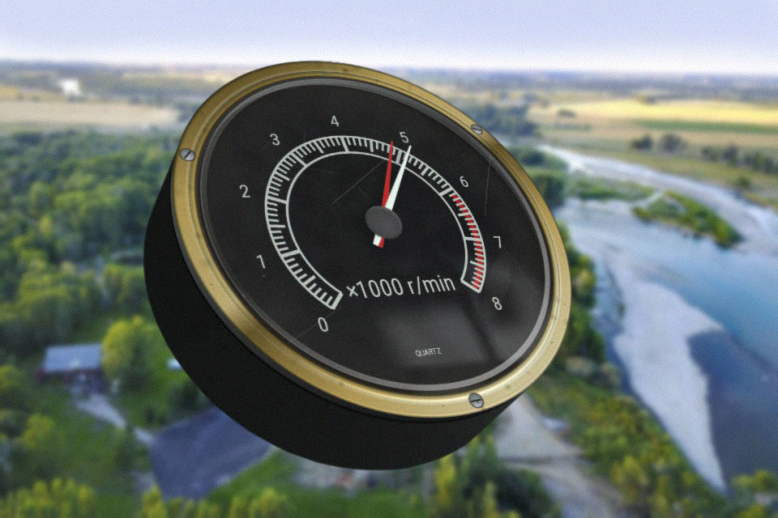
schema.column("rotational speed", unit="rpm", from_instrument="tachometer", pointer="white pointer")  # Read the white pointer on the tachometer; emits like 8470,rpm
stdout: 5100,rpm
